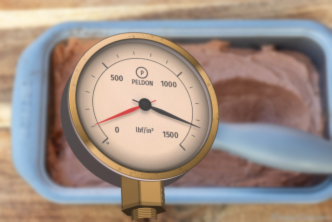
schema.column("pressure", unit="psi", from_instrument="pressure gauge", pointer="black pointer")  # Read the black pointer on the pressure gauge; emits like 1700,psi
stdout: 1350,psi
